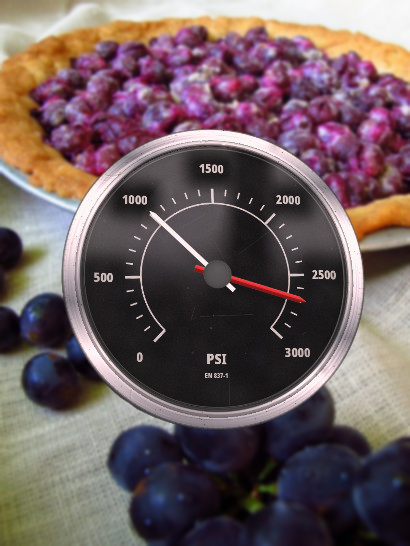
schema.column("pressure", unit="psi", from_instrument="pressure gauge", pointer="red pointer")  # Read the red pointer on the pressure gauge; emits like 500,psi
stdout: 2700,psi
